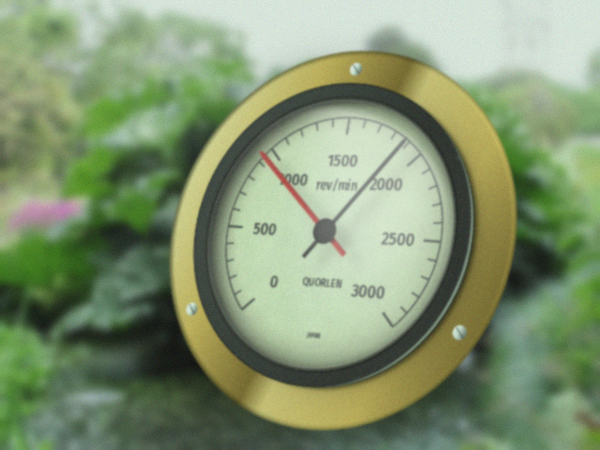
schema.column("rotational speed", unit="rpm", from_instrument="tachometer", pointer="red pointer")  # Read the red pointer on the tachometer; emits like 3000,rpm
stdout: 950,rpm
